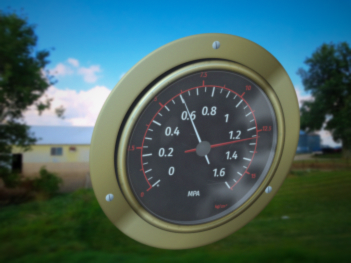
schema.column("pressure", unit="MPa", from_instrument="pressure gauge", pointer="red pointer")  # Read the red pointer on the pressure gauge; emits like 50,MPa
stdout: 1.25,MPa
